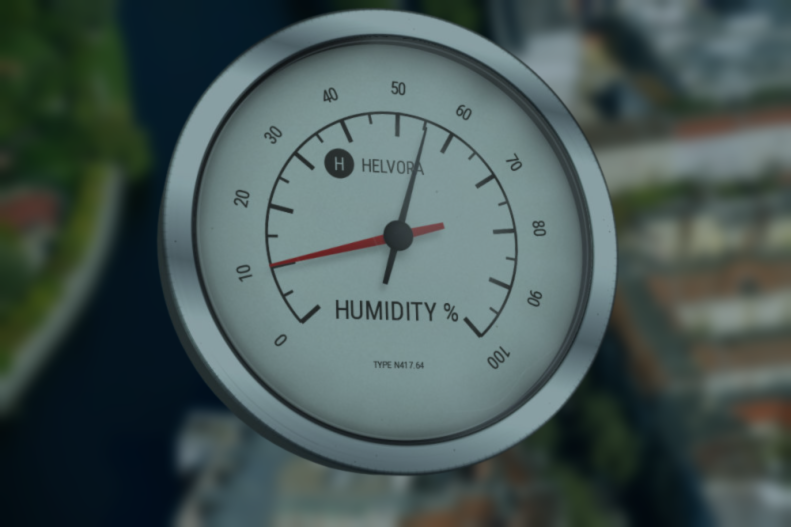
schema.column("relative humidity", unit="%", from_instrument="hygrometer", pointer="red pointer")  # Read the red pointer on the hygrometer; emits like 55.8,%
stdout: 10,%
